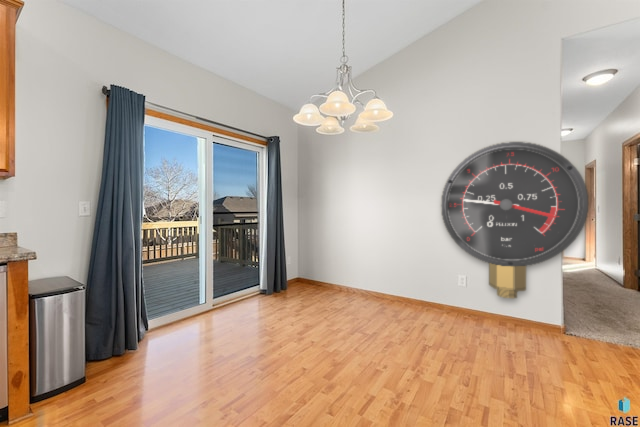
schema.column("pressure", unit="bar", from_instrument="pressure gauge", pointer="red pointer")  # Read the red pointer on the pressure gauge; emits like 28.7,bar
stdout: 0.9,bar
